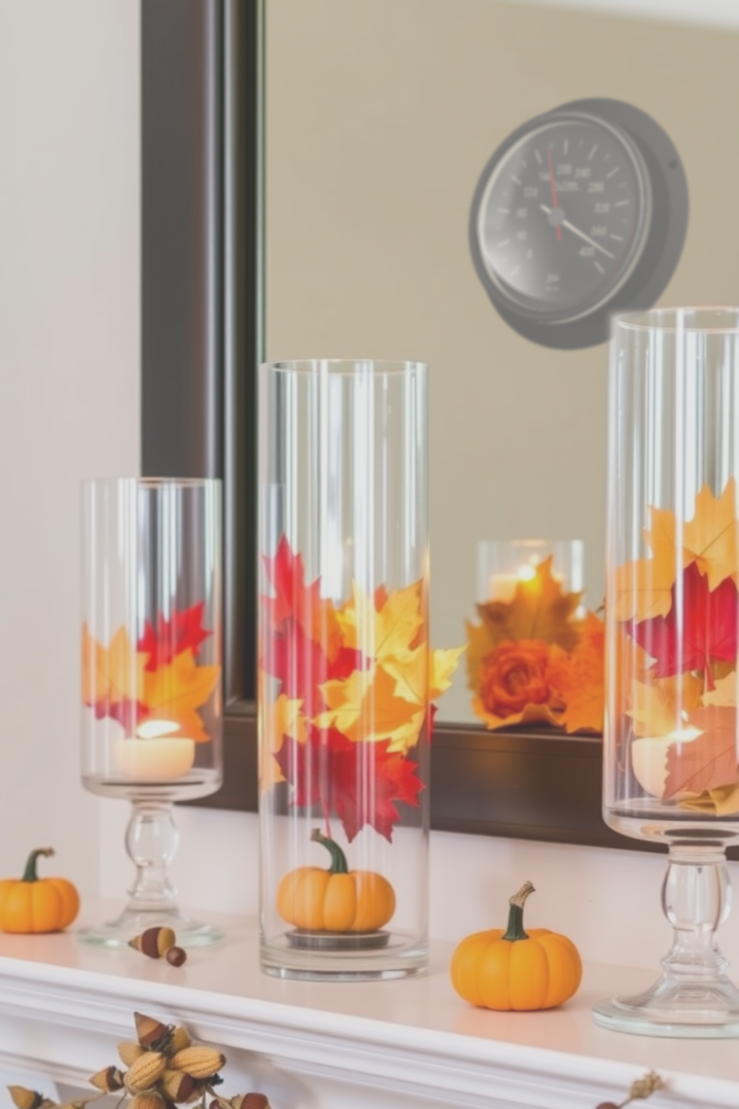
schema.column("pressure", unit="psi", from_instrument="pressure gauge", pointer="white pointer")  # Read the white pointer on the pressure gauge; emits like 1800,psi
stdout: 380,psi
